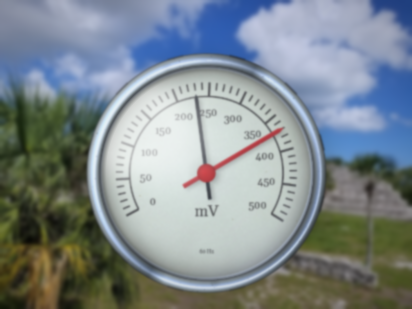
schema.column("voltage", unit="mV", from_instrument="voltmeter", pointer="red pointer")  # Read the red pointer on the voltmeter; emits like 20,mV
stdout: 370,mV
